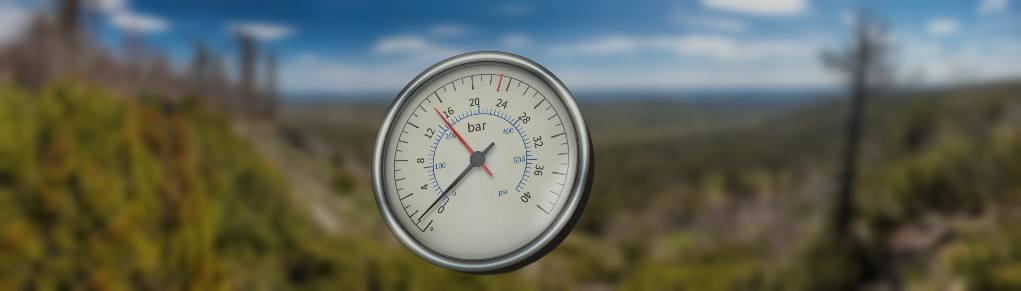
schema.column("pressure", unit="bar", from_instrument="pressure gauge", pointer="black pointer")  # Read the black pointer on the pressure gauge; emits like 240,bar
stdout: 1,bar
